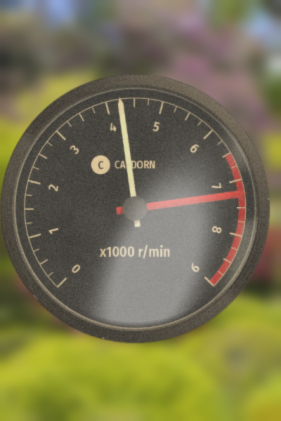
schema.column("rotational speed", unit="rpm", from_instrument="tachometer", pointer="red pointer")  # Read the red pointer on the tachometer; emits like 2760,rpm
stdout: 7250,rpm
